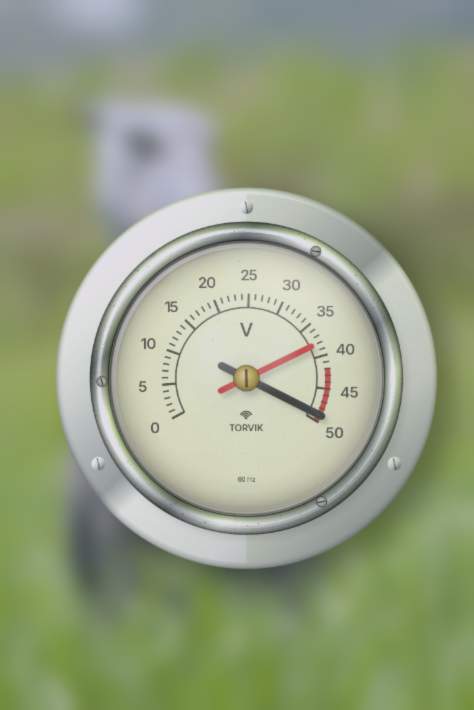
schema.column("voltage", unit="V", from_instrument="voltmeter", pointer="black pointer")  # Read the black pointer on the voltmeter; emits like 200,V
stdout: 49,V
